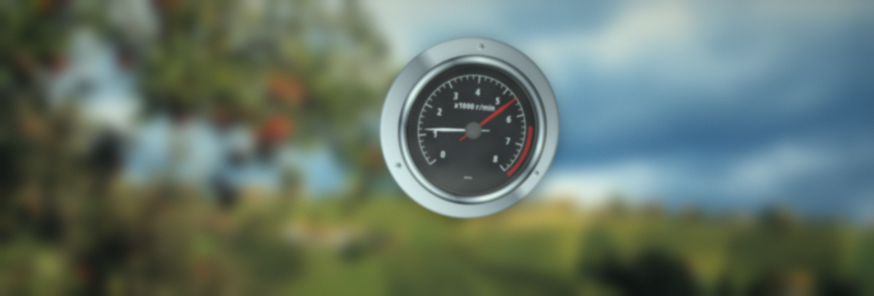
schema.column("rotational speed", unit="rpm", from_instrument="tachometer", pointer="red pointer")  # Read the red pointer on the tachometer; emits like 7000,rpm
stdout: 5400,rpm
